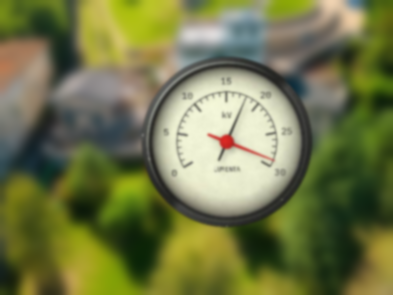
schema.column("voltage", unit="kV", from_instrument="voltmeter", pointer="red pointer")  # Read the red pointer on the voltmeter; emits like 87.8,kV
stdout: 29,kV
